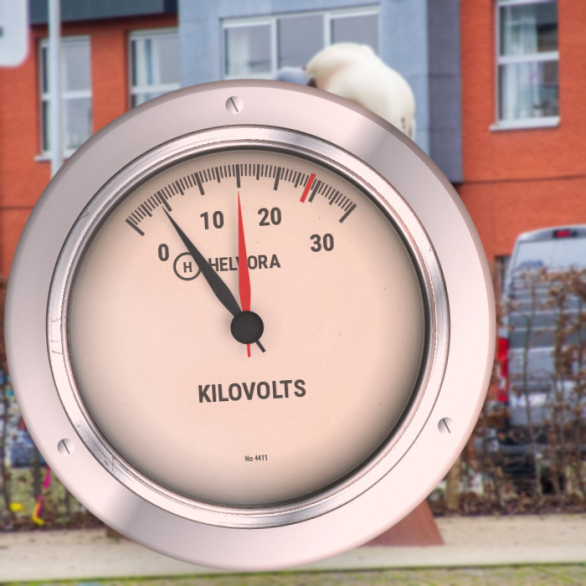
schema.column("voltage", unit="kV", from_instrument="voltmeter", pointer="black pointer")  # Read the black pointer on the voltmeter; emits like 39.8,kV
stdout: 4.5,kV
